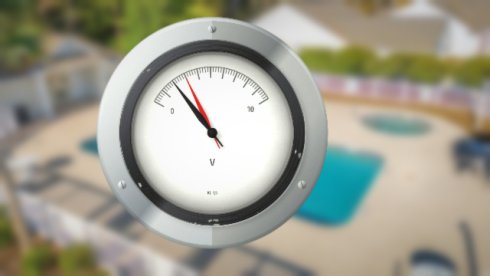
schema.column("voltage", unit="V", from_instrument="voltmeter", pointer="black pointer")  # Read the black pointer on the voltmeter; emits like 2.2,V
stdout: 2,V
